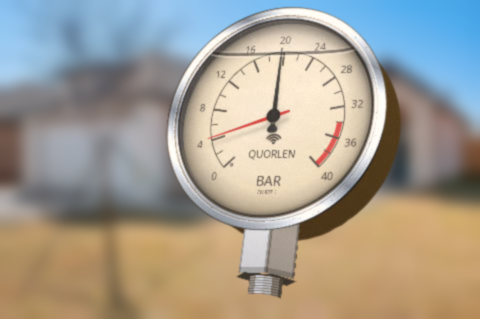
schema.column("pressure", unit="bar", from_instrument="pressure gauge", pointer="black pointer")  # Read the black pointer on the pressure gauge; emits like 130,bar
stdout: 20,bar
